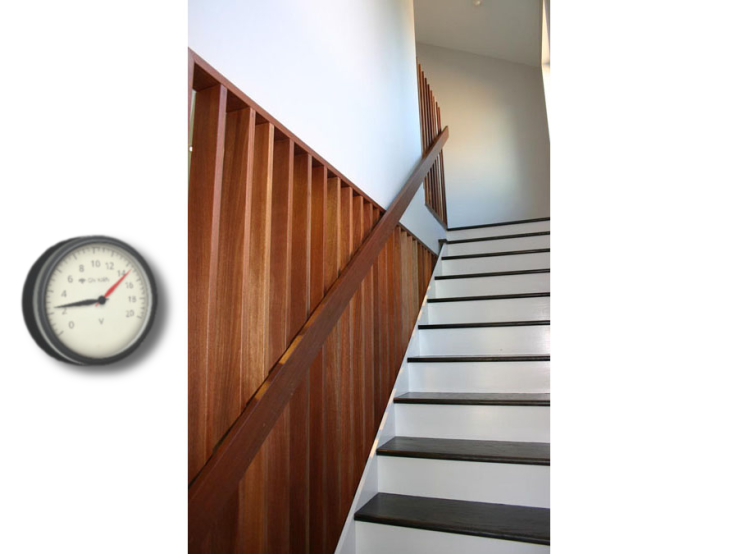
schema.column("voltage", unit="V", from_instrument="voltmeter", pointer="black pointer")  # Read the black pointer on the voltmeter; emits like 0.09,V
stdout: 2.5,V
